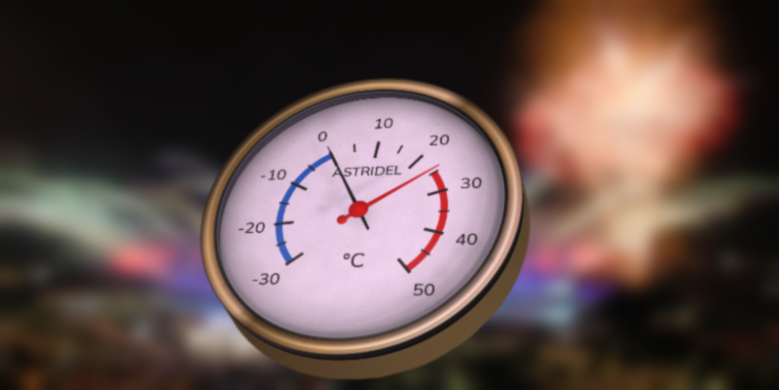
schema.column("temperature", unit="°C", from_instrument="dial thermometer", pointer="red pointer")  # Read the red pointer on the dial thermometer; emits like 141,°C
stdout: 25,°C
